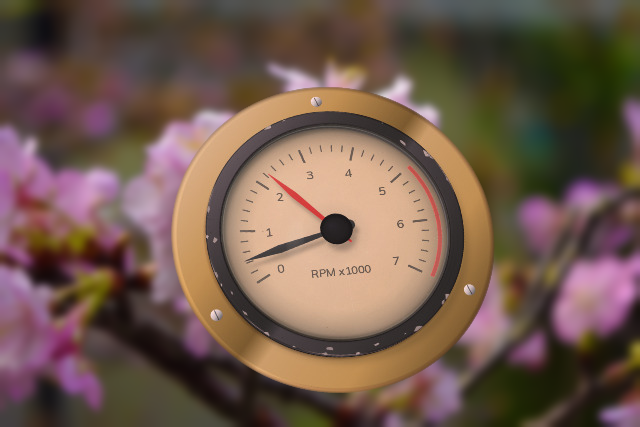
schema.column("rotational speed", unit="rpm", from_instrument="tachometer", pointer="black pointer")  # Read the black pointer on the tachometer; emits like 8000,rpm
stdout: 400,rpm
